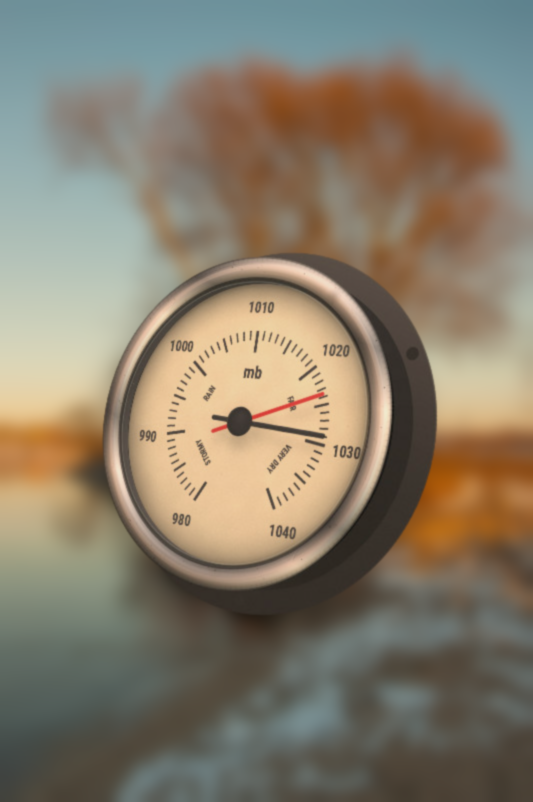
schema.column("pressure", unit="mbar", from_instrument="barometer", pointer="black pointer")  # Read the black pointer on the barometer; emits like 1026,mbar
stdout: 1029,mbar
